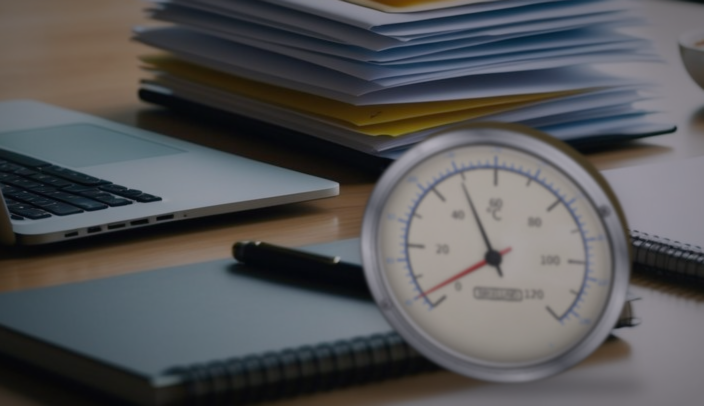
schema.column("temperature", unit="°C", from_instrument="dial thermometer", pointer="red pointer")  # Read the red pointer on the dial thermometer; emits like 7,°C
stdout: 5,°C
